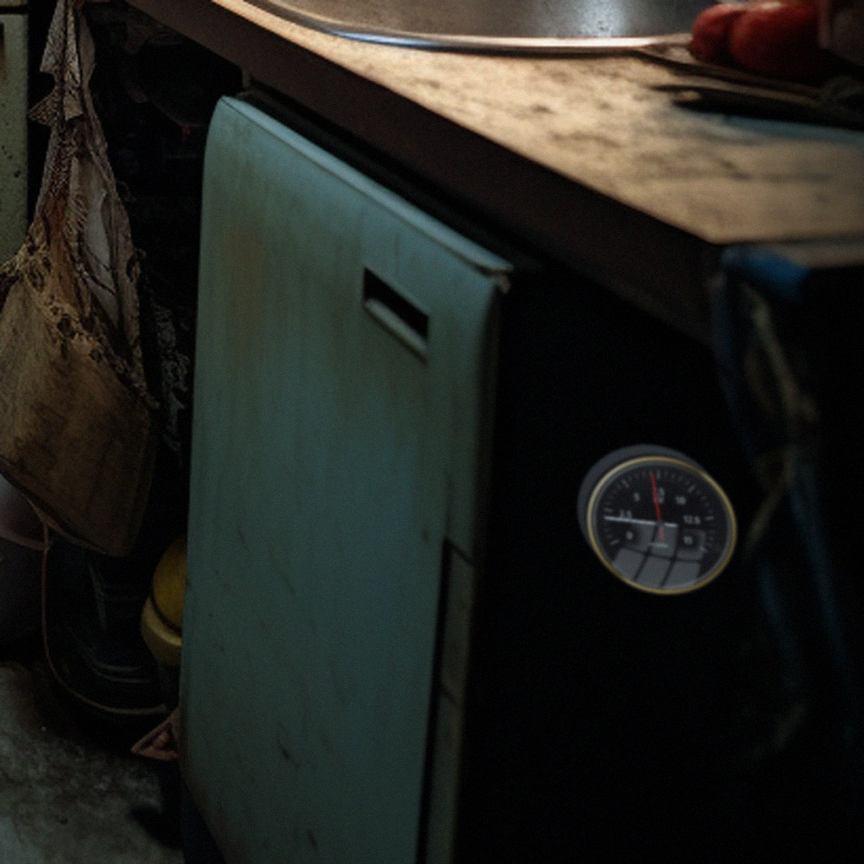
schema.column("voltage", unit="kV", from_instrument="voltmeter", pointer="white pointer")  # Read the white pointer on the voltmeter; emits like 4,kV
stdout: 2,kV
